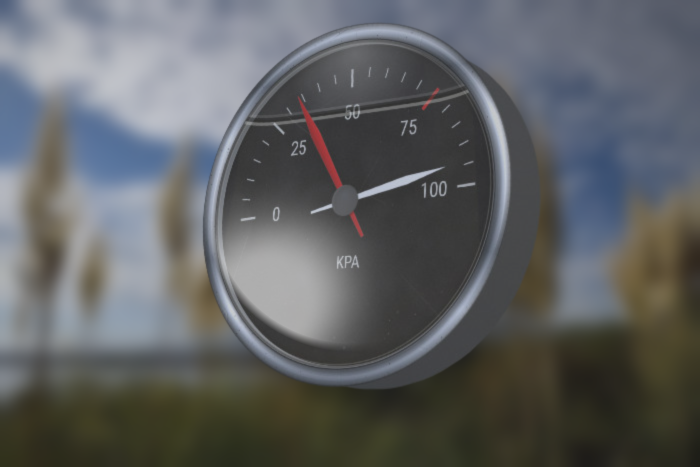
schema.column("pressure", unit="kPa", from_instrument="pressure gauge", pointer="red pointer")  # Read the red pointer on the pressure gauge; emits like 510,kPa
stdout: 35,kPa
